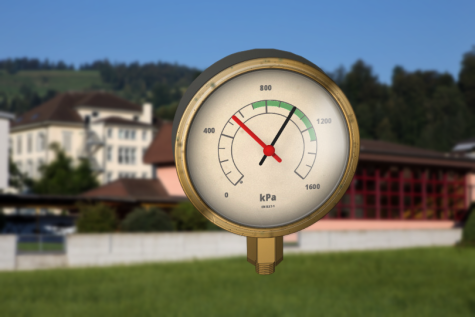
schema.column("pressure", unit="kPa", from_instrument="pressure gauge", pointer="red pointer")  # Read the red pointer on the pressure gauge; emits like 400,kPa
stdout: 550,kPa
